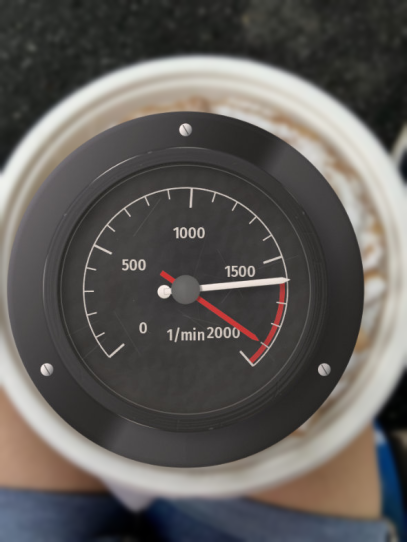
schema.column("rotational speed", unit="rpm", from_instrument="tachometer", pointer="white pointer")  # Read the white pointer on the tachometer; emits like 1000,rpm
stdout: 1600,rpm
